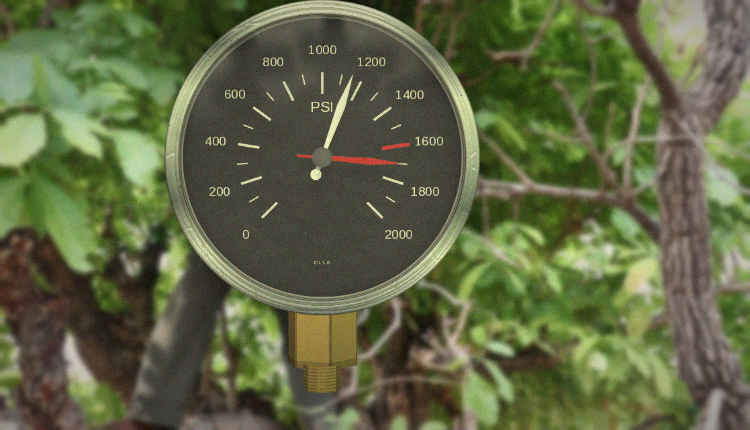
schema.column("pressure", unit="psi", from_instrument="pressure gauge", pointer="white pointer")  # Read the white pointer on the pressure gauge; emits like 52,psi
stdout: 1150,psi
